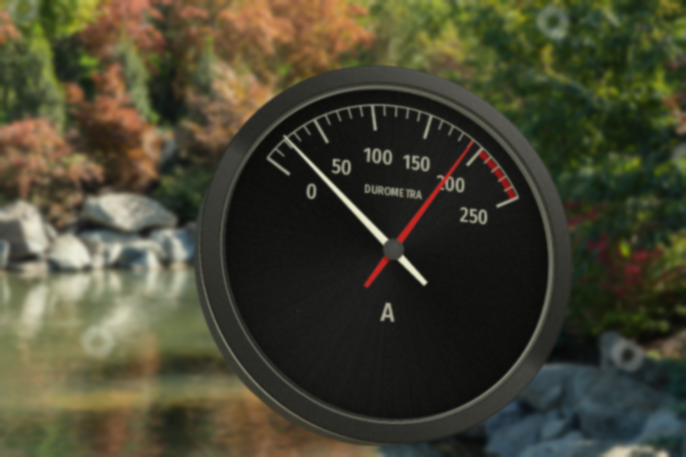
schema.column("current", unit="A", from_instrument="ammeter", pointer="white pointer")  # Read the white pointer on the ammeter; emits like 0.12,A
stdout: 20,A
